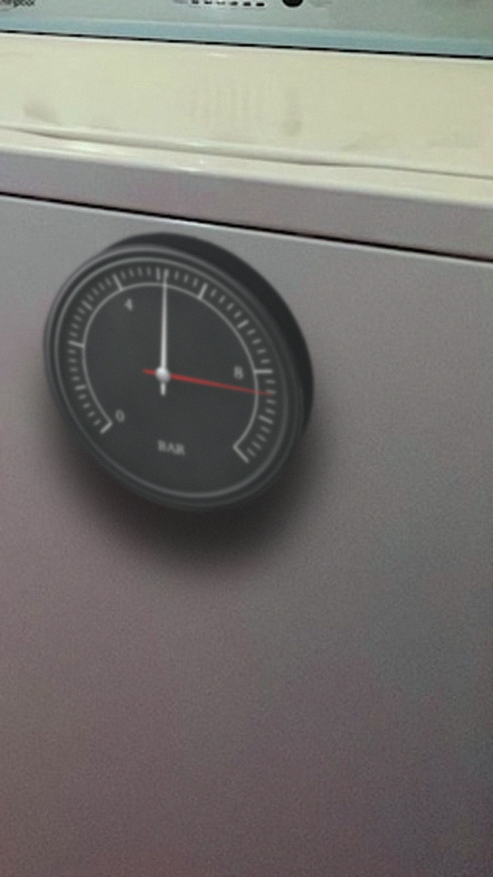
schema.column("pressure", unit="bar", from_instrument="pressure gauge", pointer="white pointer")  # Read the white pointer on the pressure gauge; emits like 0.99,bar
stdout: 5.2,bar
